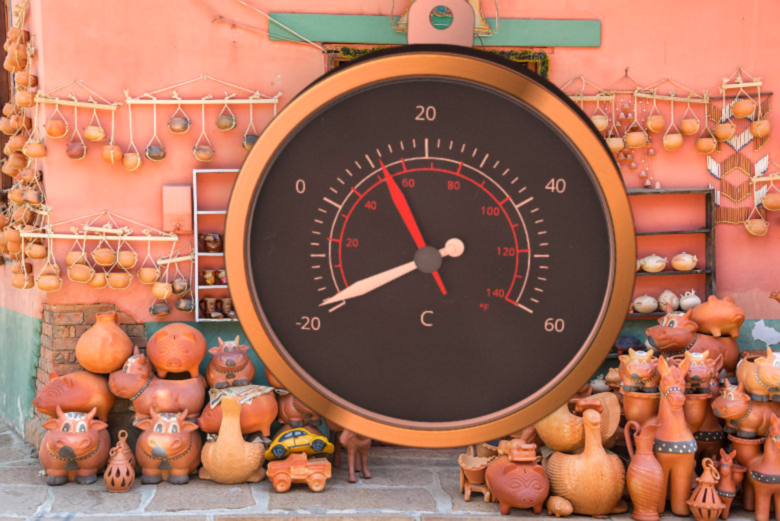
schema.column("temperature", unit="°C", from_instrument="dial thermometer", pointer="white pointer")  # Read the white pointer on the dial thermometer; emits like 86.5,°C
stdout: -18,°C
